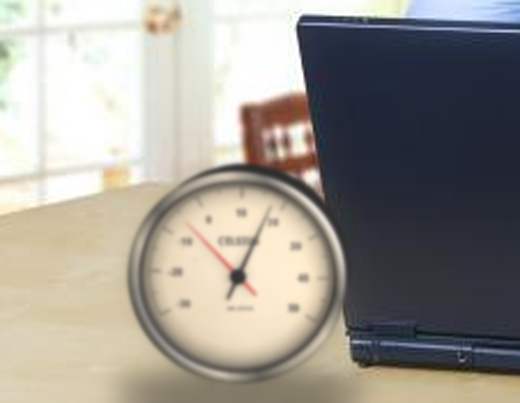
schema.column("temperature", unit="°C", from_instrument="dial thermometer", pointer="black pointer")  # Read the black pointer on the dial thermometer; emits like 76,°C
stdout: 17.5,°C
